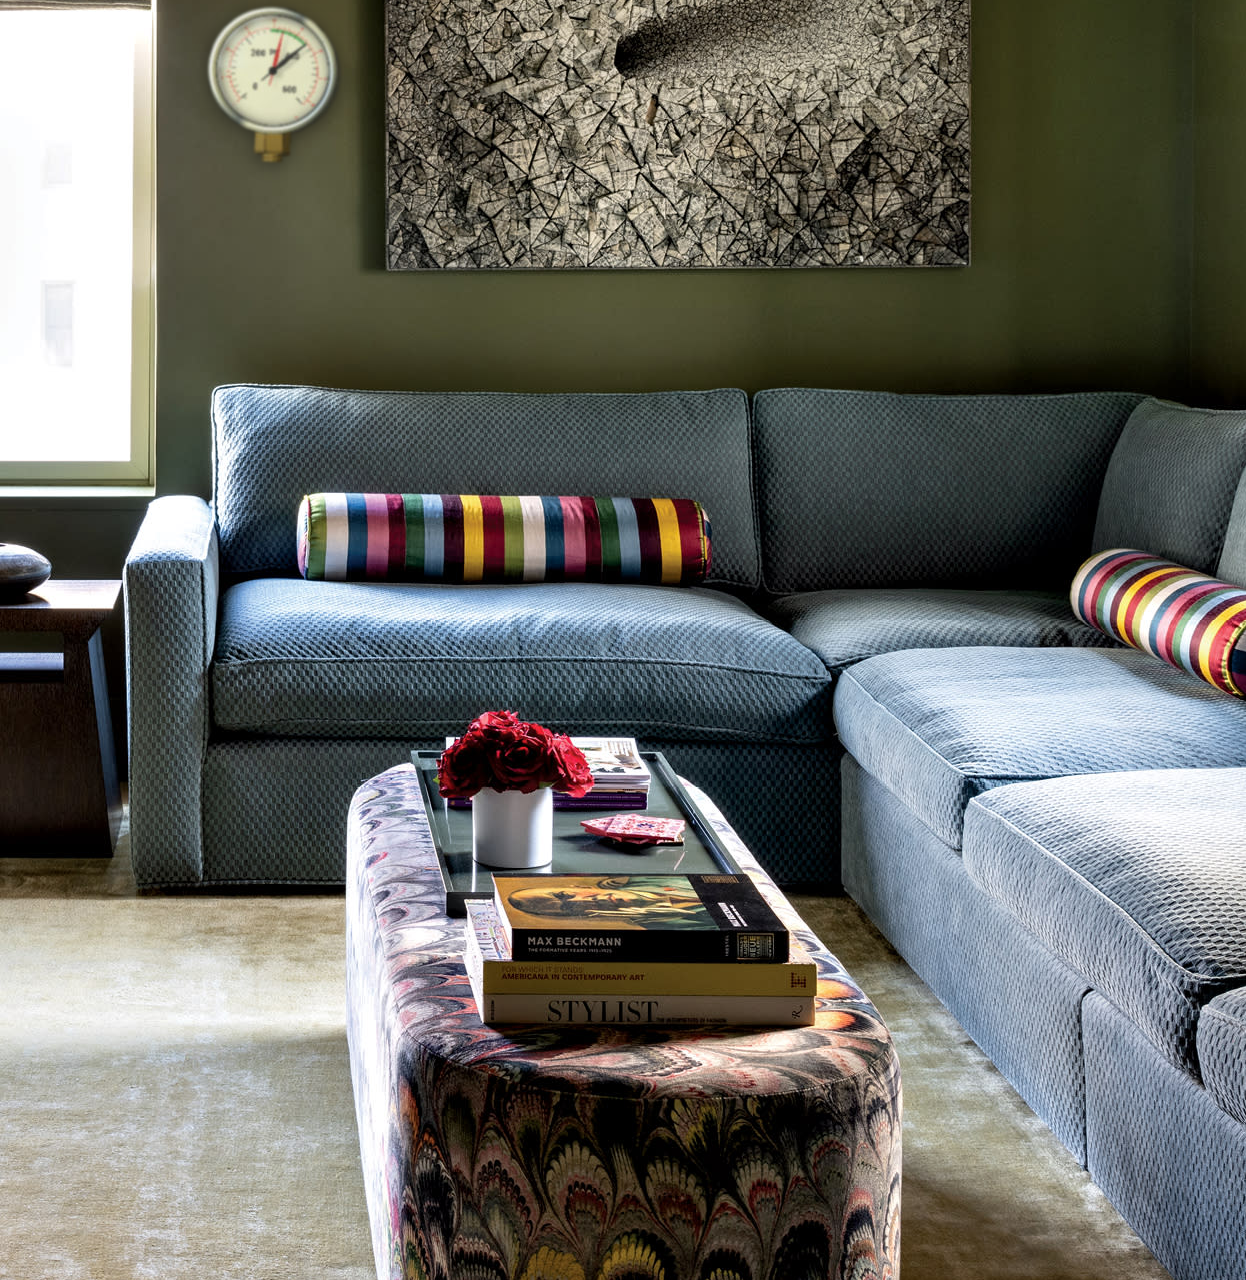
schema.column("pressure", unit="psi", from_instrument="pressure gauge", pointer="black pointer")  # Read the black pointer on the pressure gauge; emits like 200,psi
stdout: 400,psi
